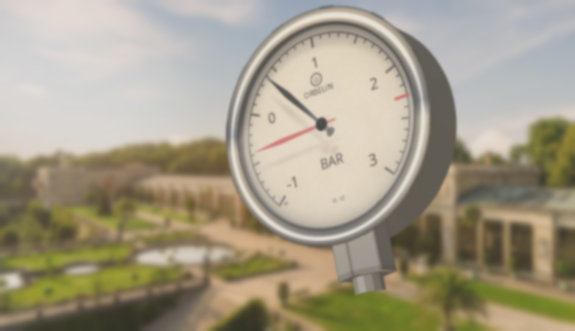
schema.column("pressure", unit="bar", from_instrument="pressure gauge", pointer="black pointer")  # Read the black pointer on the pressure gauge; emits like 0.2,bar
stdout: 0.4,bar
